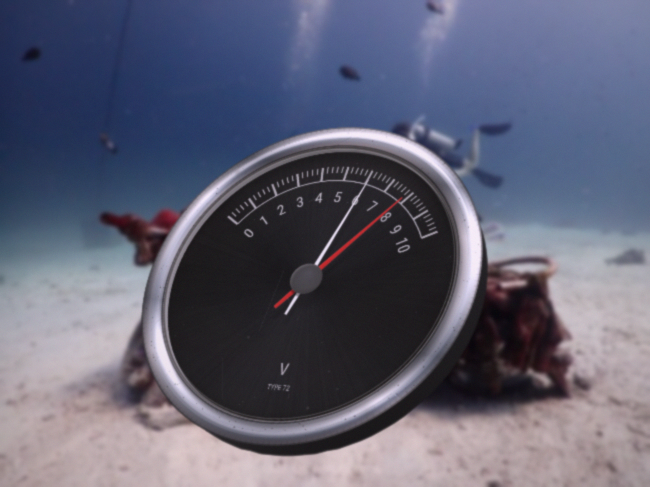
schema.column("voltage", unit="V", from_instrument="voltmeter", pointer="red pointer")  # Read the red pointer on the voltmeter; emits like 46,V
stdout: 8,V
